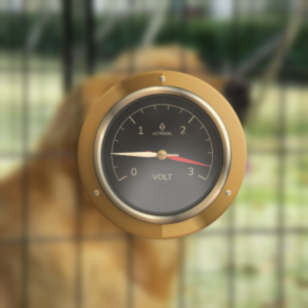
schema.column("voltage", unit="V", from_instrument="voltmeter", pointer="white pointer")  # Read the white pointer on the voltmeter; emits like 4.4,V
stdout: 0.4,V
